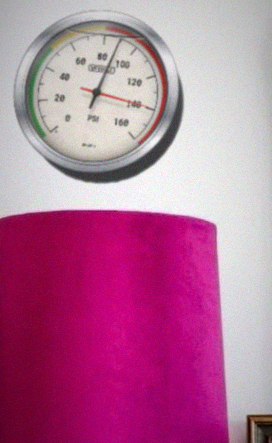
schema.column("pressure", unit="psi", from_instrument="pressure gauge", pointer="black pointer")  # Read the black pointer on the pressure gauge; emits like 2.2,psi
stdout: 90,psi
